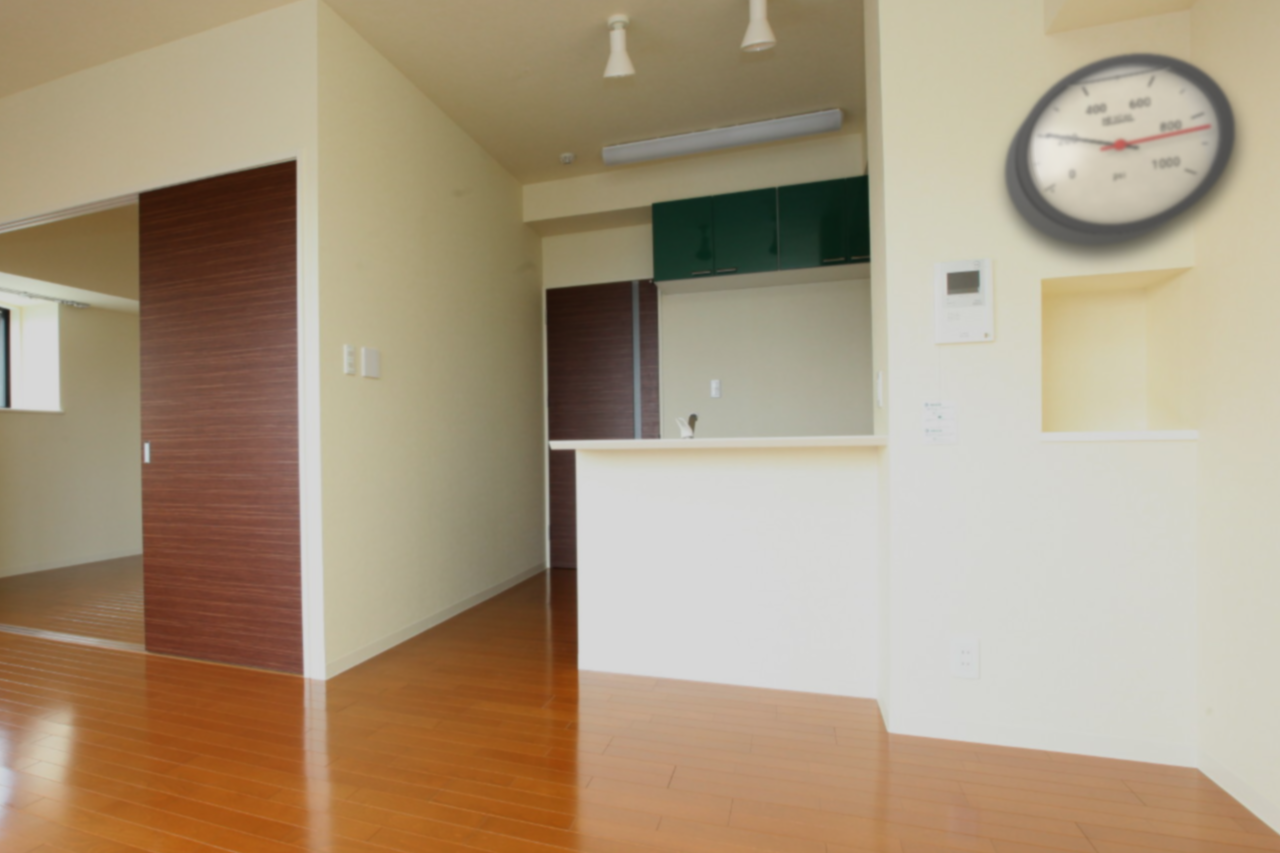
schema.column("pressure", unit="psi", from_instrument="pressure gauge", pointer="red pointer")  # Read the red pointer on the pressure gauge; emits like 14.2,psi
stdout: 850,psi
